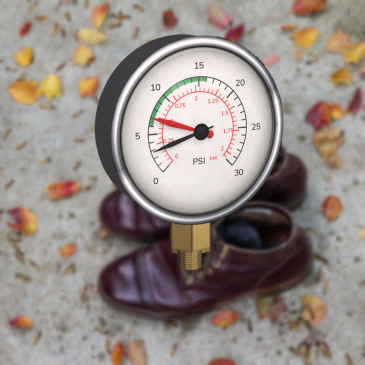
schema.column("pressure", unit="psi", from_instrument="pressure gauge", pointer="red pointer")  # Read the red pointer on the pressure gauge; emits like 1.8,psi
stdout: 7,psi
